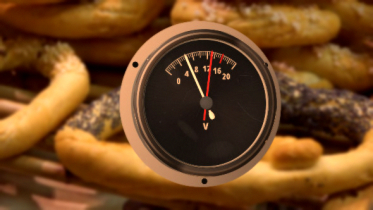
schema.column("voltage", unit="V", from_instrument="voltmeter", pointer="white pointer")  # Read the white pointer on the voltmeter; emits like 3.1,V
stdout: 6,V
